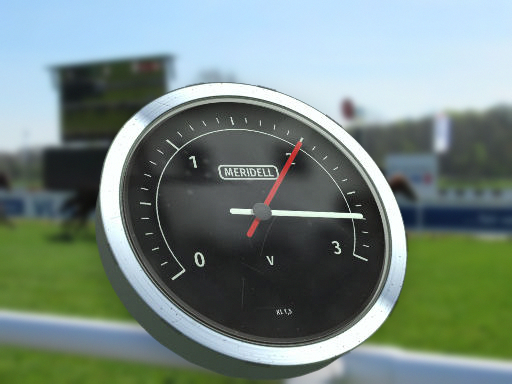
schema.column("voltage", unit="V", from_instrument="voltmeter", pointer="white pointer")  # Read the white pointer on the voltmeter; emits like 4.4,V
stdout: 2.7,V
